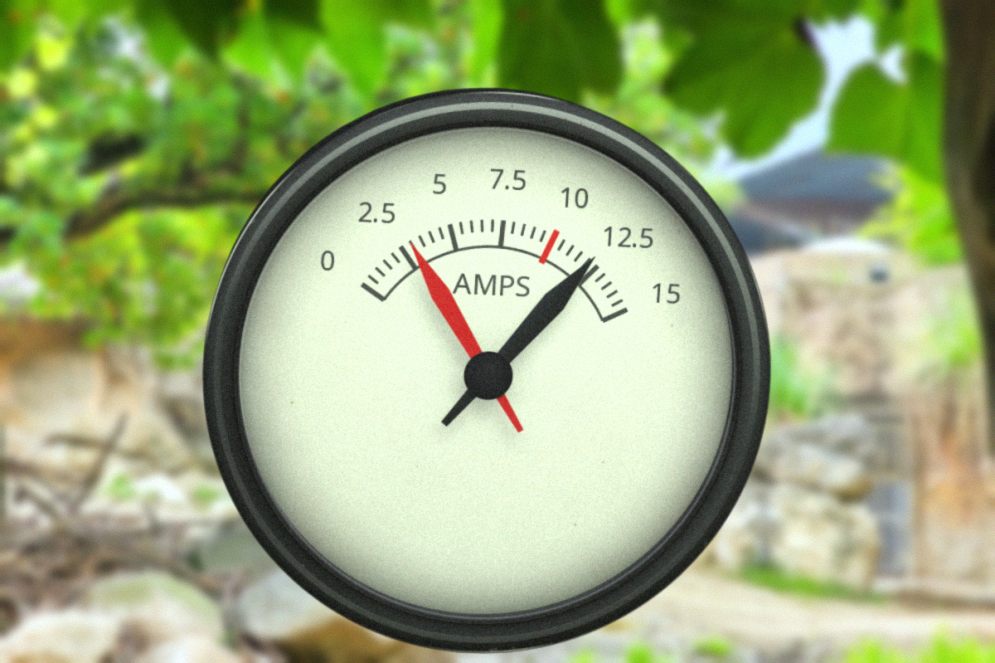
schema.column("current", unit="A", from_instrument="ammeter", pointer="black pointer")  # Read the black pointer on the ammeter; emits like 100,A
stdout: 12,A
